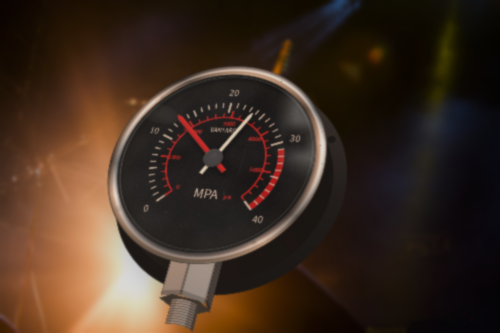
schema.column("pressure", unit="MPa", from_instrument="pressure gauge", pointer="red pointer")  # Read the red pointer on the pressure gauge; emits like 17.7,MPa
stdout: 13,MPa
